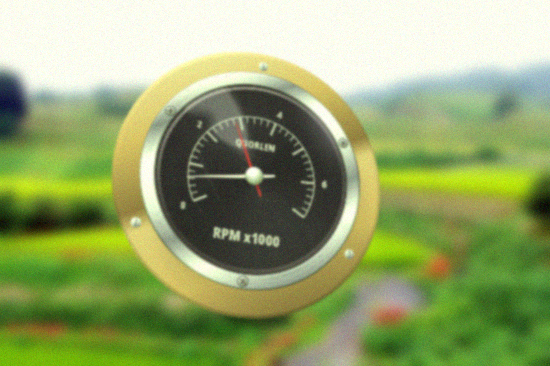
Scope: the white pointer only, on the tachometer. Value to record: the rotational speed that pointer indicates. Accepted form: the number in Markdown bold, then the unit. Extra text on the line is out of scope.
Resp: **600** rpm
